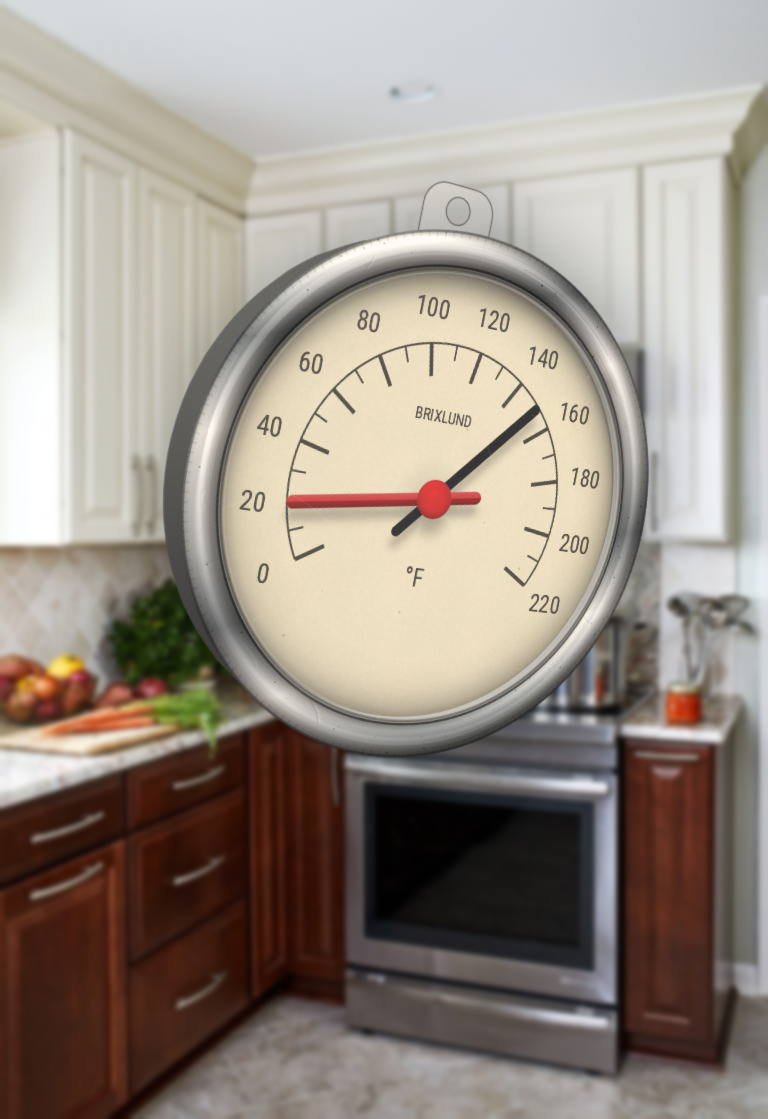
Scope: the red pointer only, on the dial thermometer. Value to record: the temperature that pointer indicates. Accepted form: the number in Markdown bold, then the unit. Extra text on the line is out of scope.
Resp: **20** °F
